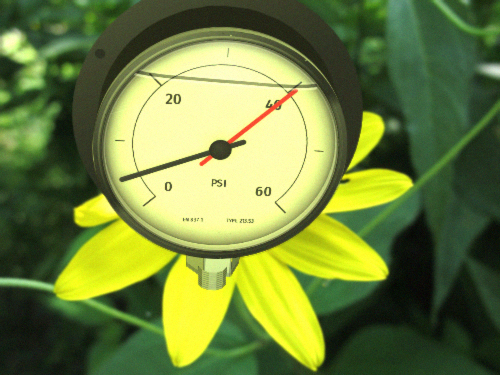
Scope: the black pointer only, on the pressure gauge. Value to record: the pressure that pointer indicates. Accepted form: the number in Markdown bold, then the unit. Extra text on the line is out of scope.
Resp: **5** psi
